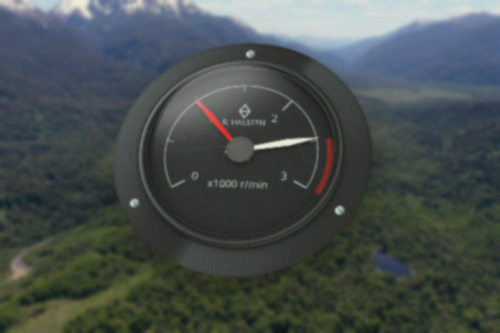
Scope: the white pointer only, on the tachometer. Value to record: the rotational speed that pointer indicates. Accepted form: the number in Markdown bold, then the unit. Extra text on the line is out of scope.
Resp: **2500** rpm
